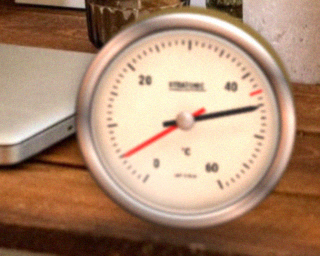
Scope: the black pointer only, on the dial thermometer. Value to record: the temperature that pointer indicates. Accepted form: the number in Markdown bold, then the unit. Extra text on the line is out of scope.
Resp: **45** °C
